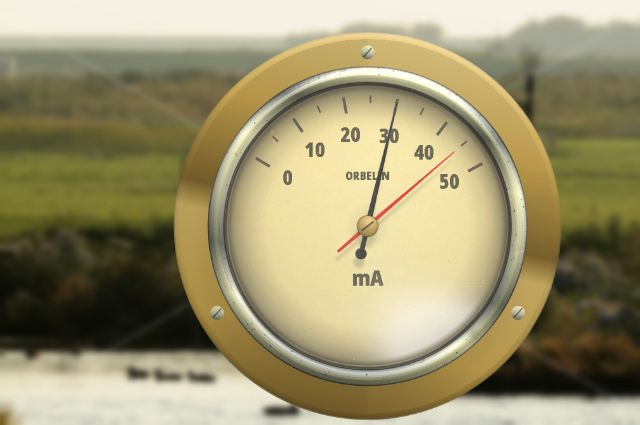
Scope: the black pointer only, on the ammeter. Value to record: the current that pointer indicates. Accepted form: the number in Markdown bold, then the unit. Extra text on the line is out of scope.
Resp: **30** mA
